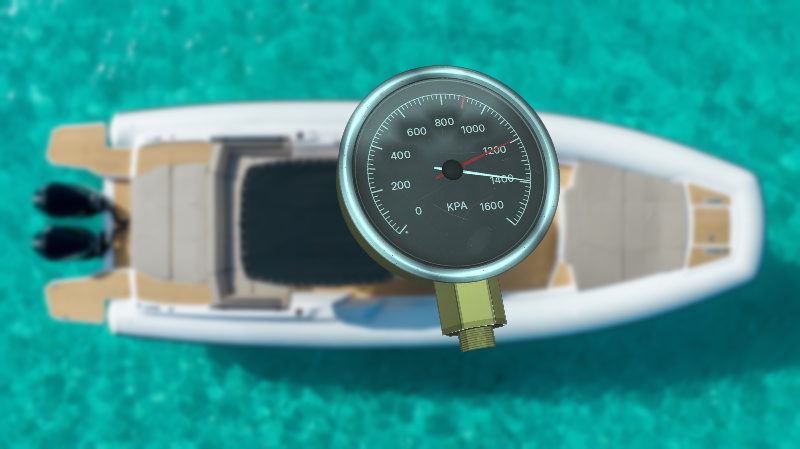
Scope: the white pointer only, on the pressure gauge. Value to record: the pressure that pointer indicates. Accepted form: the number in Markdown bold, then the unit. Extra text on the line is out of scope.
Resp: **1400** kPa
